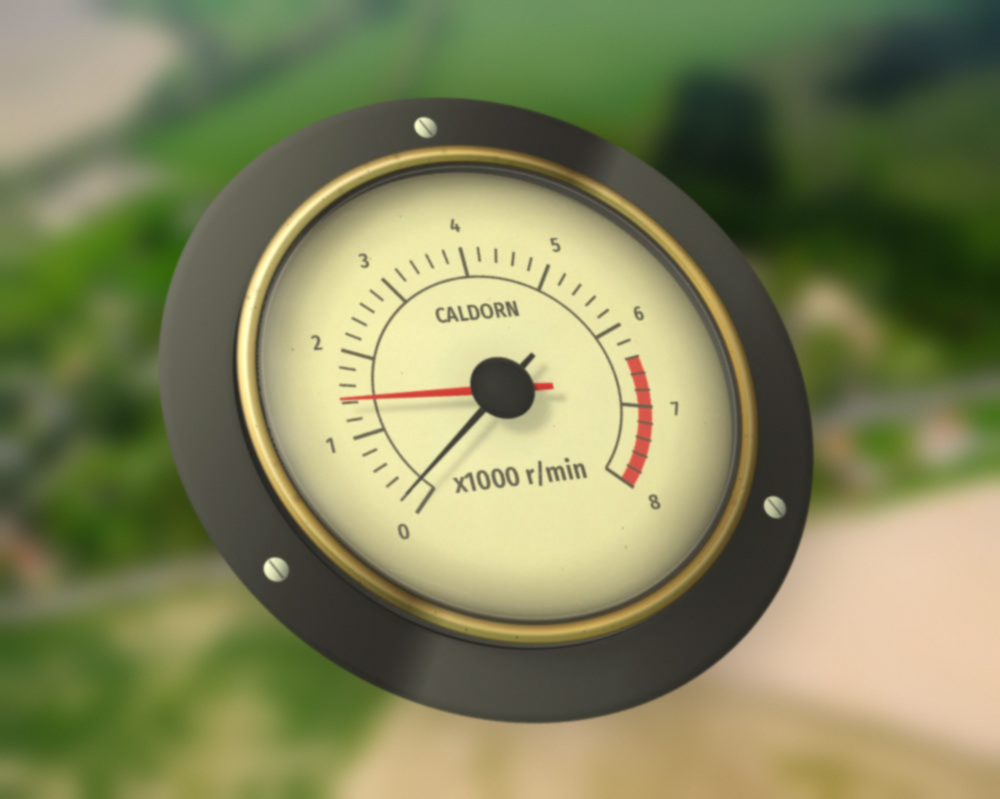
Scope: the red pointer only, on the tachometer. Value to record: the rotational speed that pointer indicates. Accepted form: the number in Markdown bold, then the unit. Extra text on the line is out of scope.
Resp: **1400** rpm
